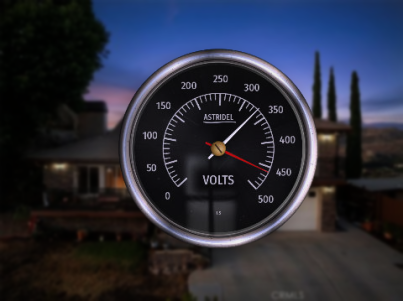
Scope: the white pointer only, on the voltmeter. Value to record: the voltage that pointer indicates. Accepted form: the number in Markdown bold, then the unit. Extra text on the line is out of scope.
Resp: **330** V
